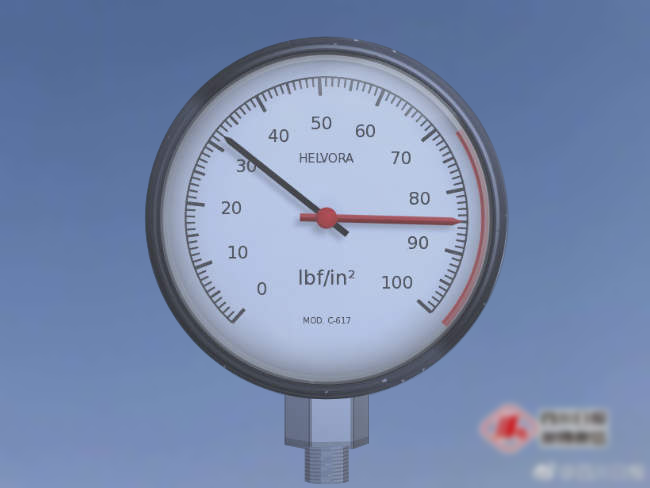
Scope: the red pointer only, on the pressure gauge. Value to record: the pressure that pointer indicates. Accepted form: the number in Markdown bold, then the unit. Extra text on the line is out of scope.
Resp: **85** psi
